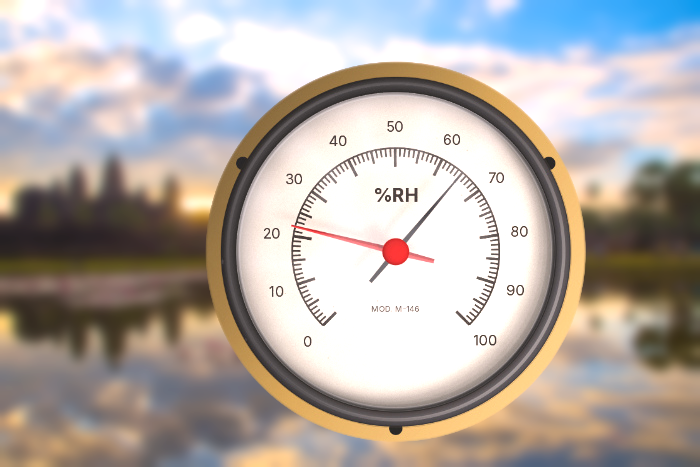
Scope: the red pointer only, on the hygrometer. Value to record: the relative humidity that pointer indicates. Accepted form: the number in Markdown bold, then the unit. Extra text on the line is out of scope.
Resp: **22** %
